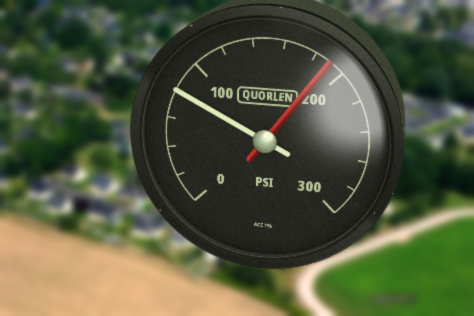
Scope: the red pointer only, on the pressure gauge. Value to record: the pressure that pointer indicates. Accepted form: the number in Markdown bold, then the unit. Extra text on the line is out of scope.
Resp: **190** psi
